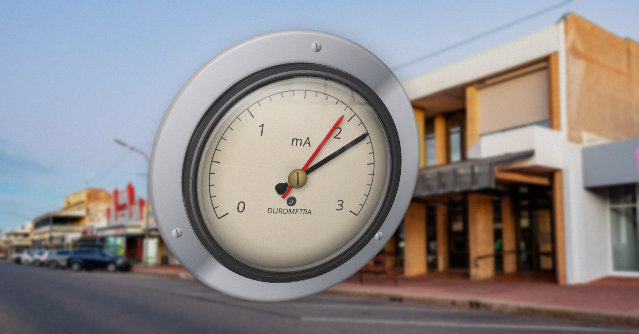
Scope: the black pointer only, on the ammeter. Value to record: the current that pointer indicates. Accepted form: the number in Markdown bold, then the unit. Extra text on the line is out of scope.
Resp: **2.2** mA
